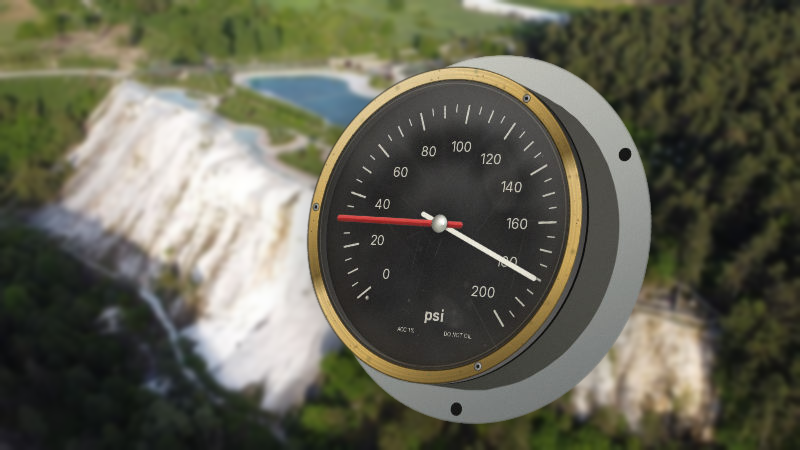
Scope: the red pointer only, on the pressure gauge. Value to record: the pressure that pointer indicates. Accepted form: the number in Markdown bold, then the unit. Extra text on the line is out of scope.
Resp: **30** psi
